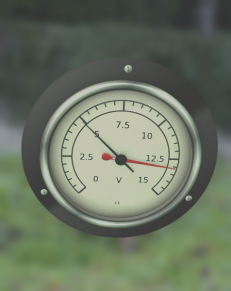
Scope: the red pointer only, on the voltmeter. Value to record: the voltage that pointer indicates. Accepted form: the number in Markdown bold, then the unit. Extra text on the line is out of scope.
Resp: **13** V
